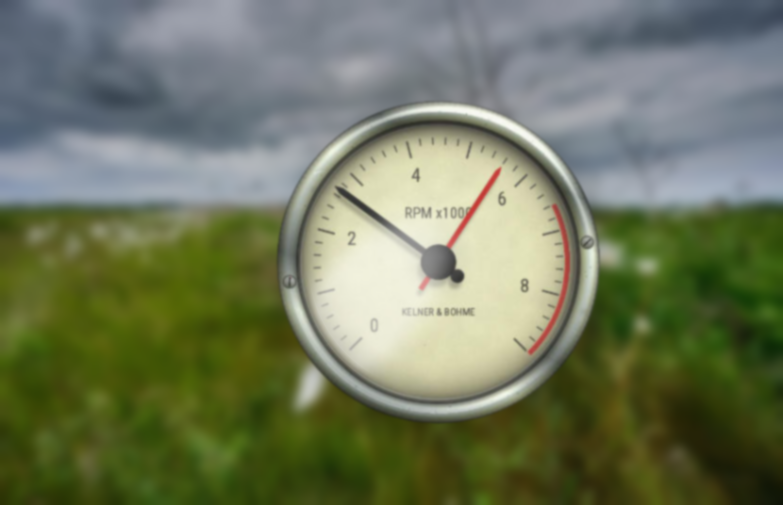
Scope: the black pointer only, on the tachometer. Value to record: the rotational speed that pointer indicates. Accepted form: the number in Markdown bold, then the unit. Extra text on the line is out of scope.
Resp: **2700** rpm
